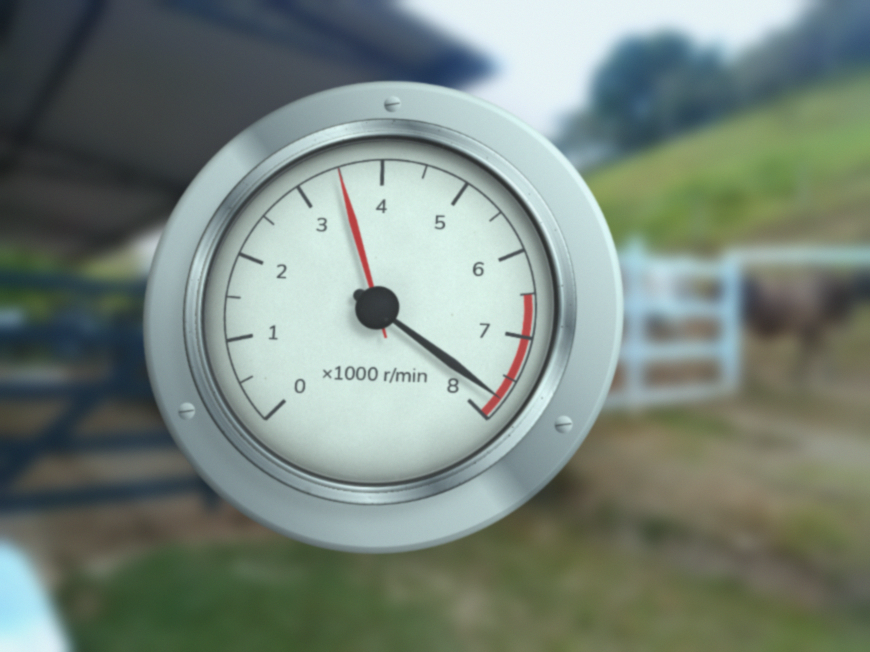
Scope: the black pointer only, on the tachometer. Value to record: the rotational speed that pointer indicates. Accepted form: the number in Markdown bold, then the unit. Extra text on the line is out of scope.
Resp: **7750** rpm
